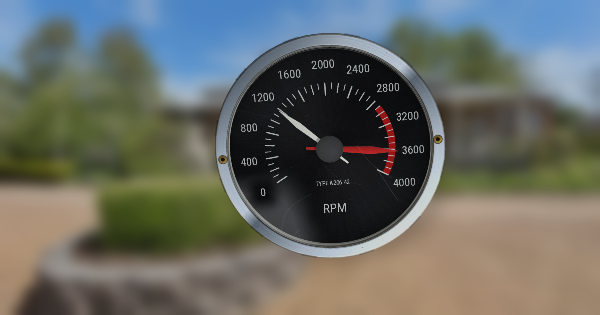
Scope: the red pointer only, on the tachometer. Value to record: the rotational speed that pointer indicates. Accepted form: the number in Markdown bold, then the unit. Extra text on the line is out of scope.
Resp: **3600** rpm
